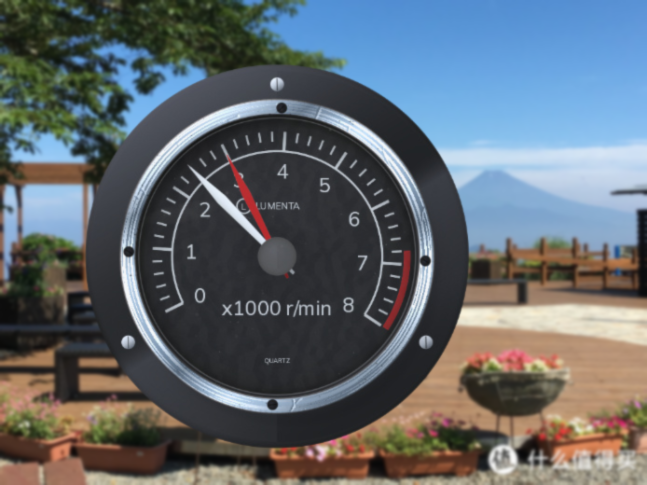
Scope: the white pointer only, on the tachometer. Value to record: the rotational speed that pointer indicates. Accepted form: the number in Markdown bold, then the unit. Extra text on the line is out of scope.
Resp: **2400** rpm
